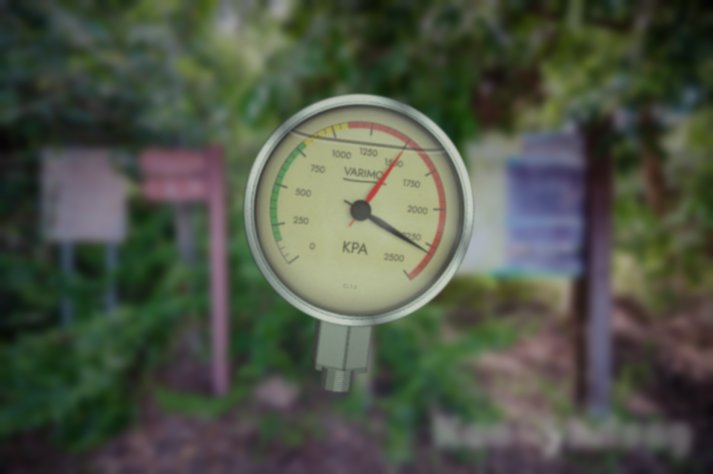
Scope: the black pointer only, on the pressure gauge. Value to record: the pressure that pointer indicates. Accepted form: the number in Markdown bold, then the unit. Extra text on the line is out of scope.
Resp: **2300** kPa
